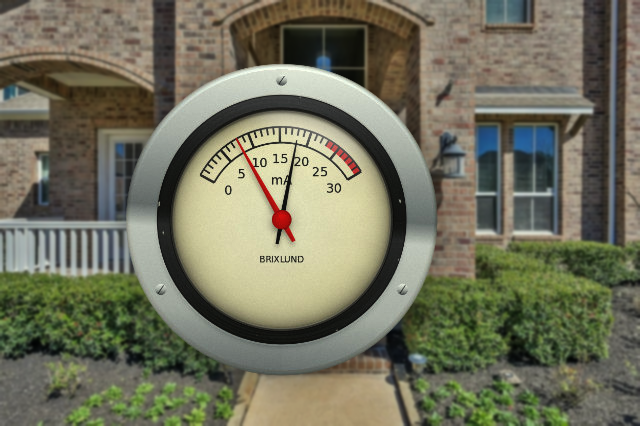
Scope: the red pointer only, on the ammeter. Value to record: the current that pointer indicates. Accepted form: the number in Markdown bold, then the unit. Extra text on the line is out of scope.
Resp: **8** mA
